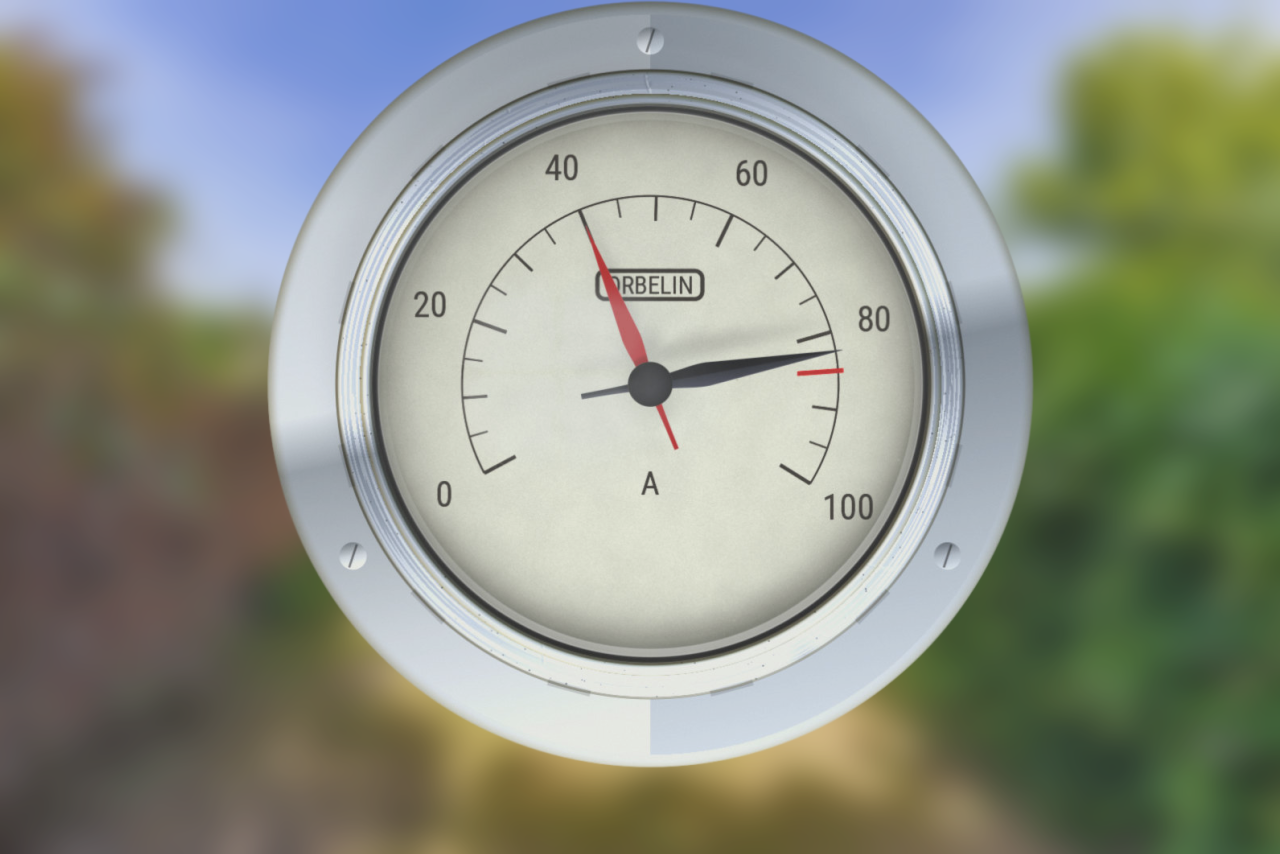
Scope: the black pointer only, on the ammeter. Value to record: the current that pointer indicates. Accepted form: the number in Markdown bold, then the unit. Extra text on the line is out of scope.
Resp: **82.5** A
